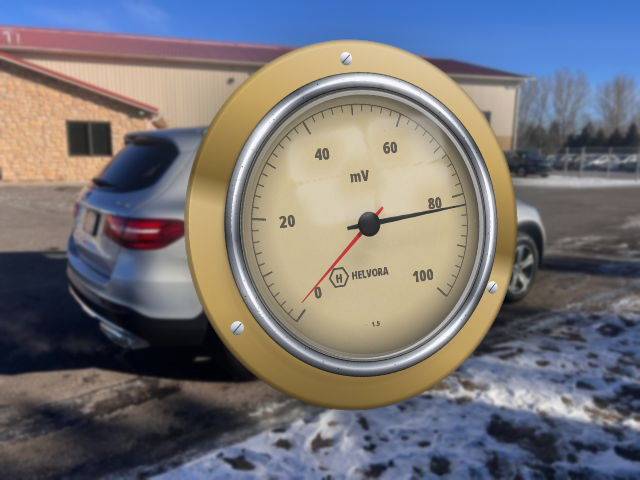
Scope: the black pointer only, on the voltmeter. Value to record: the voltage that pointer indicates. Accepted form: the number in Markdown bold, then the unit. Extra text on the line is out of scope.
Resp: **82** mV
